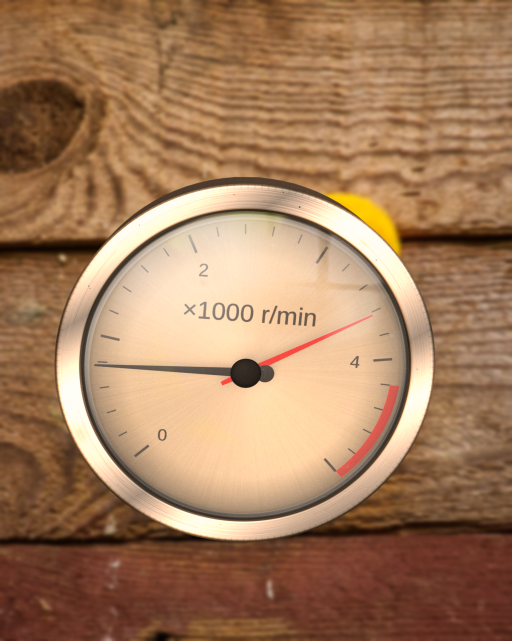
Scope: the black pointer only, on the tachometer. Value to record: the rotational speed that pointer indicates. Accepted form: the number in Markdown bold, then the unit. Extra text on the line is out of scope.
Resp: **800** rpm
